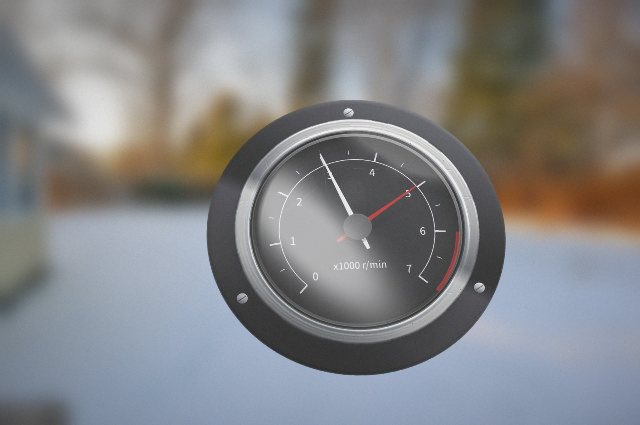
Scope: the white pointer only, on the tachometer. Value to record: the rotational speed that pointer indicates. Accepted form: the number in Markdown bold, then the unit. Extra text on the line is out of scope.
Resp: **3000** rpm
